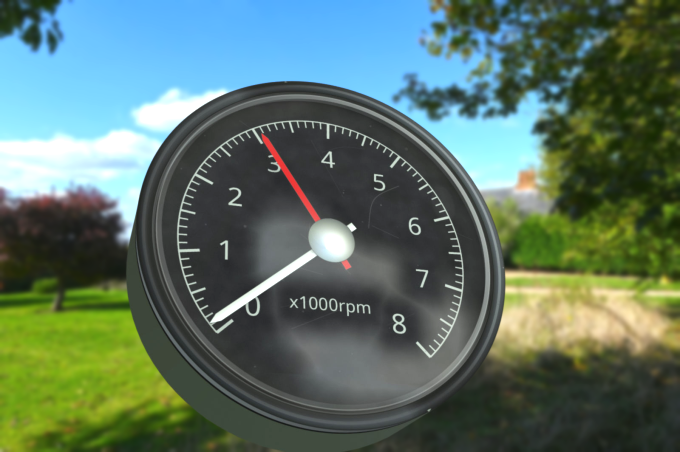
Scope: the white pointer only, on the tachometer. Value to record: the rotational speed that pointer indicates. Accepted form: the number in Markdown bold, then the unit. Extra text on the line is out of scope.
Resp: **100** rpm
